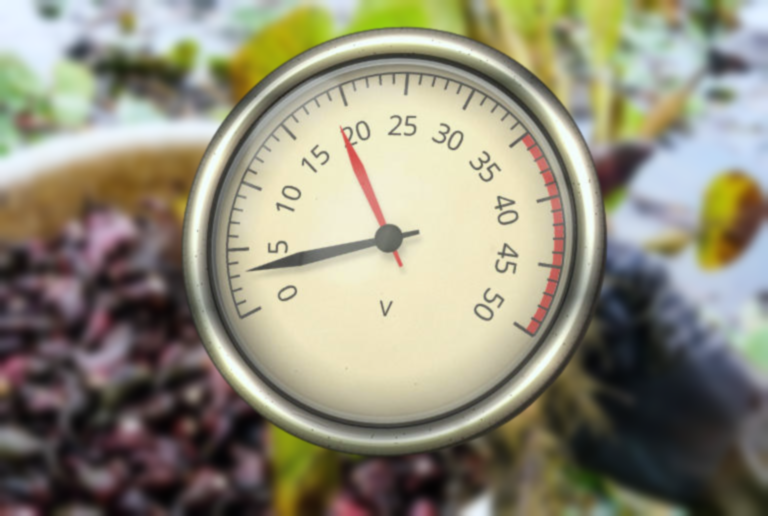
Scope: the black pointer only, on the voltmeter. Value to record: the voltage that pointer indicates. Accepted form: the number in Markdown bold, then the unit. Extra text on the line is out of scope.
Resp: **3** V
